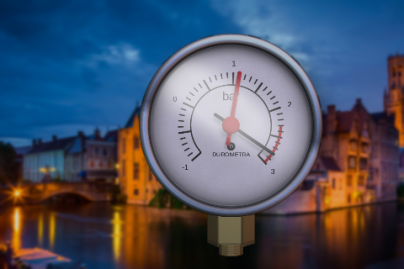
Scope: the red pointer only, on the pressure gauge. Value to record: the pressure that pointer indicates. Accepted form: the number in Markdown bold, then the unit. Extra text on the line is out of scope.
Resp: **1.1** bar
